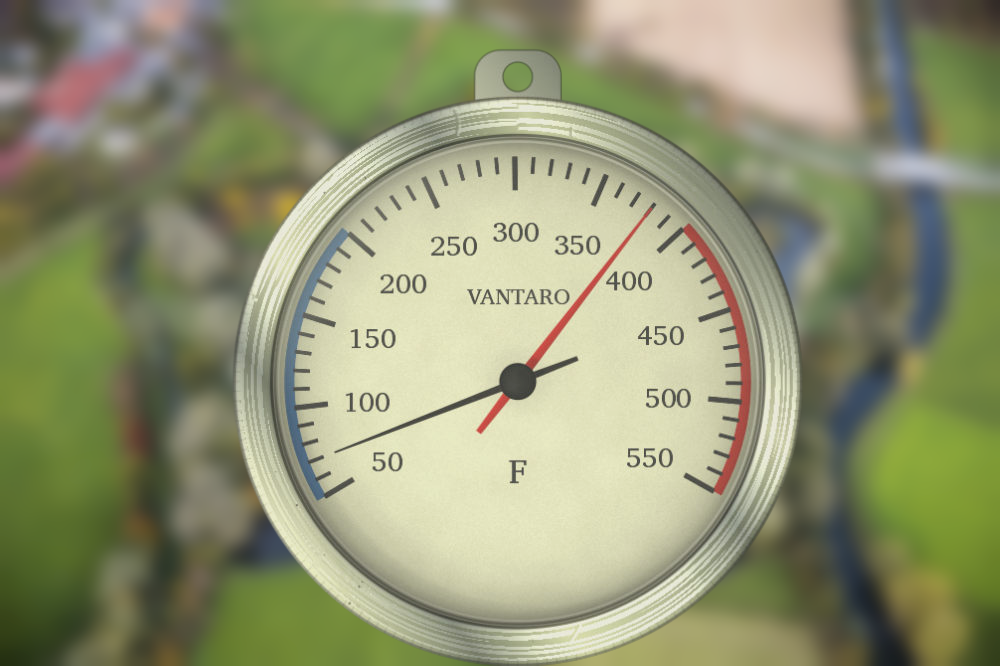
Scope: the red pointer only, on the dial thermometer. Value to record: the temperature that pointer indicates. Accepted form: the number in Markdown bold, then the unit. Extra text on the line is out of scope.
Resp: **380** °F
